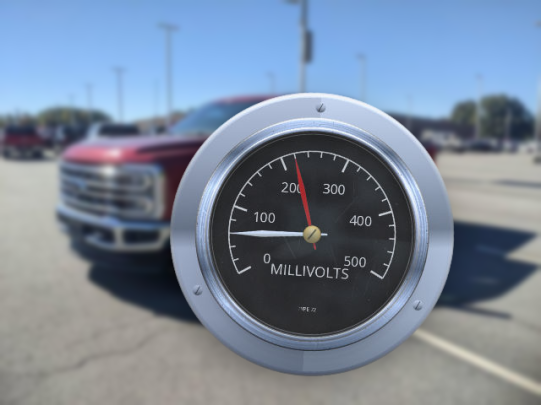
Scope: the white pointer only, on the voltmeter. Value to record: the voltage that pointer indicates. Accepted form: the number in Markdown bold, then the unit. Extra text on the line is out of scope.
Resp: **60** mV
